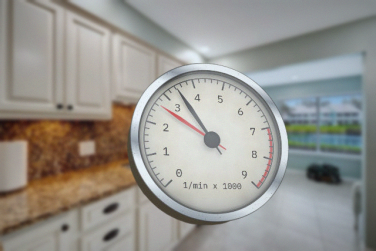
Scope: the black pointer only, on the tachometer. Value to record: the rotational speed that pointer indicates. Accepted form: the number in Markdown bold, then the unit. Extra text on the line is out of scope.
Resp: **3400** rpm
